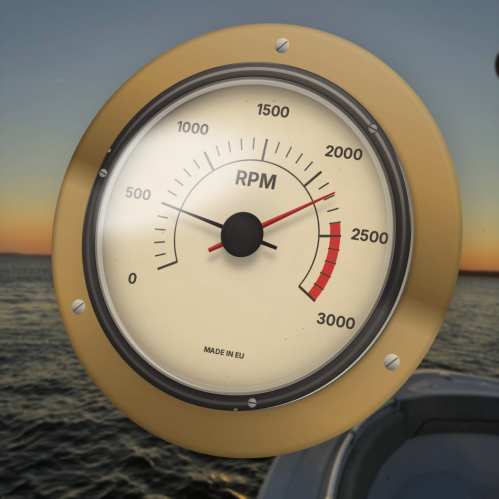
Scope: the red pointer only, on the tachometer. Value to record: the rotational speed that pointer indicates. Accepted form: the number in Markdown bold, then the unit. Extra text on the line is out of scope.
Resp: **2200** rpm
